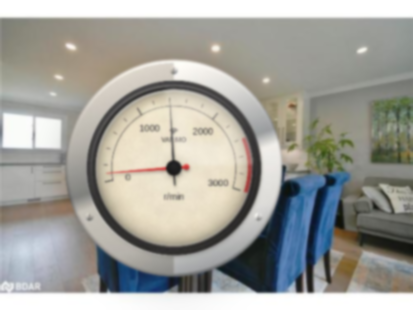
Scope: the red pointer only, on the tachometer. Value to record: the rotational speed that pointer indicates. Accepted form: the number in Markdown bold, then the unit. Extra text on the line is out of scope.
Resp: **100** rpm
